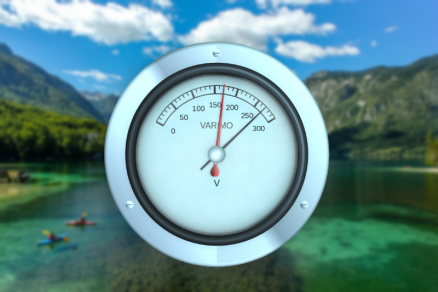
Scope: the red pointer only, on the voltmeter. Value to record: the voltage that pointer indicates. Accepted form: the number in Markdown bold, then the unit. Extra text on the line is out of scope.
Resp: **170** V
